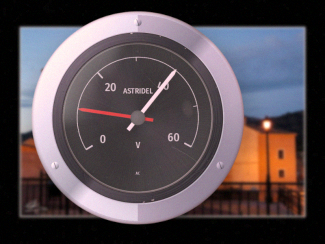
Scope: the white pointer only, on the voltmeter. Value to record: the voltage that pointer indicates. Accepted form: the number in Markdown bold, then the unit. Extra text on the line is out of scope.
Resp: **40** V
